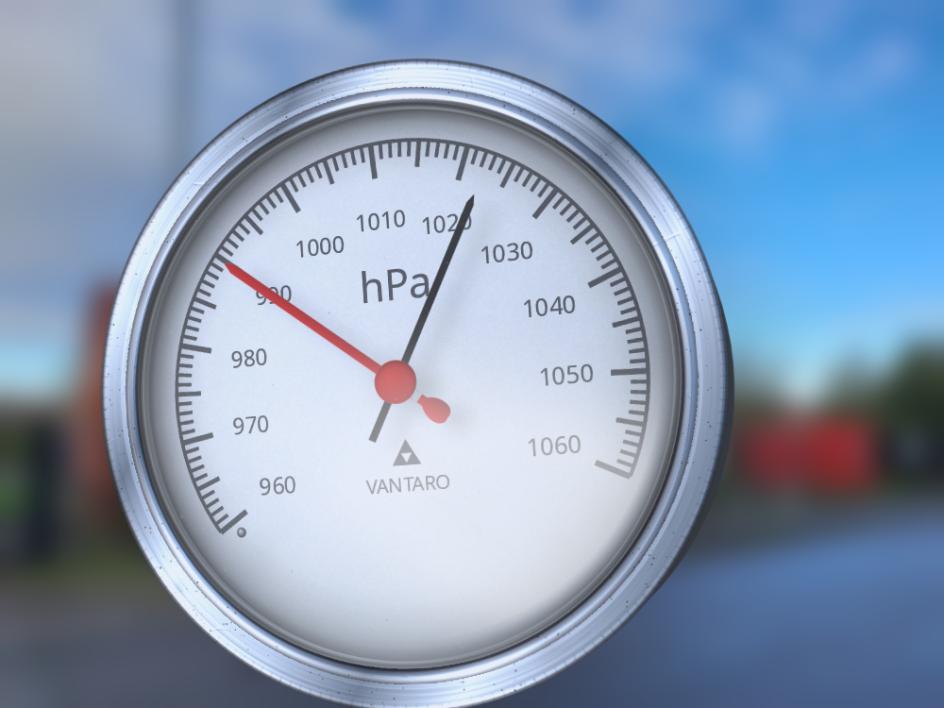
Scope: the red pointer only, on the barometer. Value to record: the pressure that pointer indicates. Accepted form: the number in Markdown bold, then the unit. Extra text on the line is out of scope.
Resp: **990** hPa
